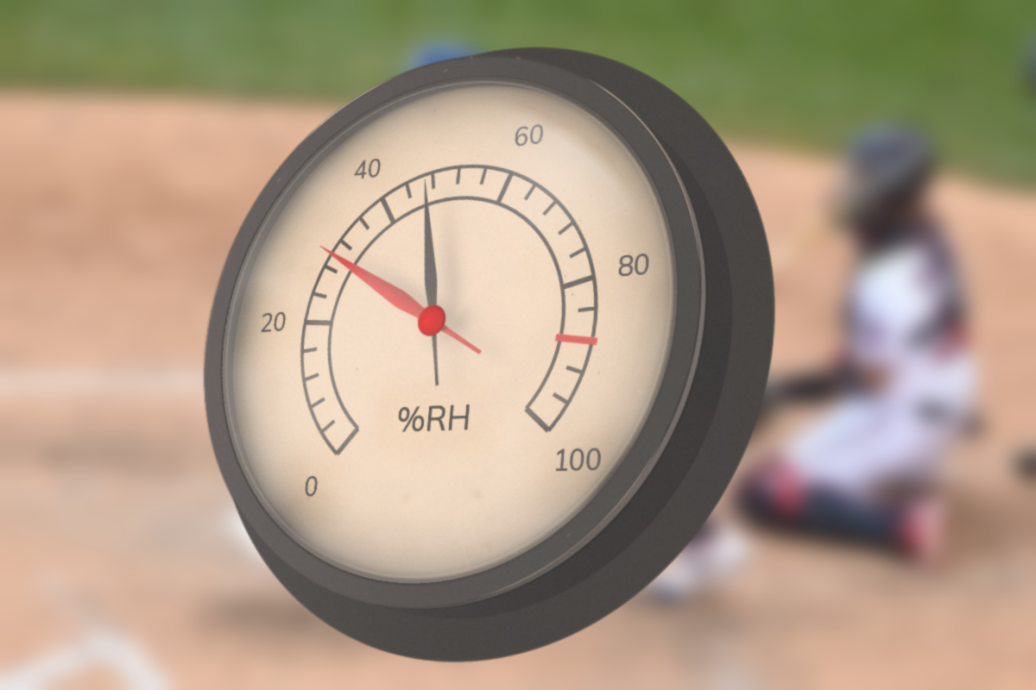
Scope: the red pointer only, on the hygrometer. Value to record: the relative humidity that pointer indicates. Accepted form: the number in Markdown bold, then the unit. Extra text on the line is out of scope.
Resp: **30** %
